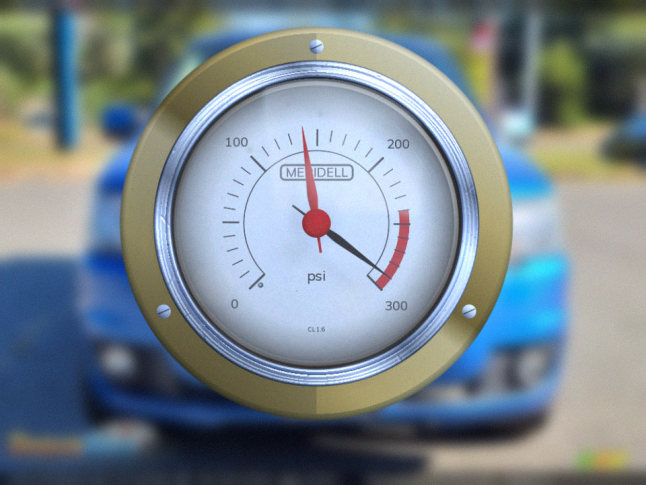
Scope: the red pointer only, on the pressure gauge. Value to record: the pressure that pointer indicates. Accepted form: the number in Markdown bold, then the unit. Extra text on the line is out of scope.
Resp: **140** psi
